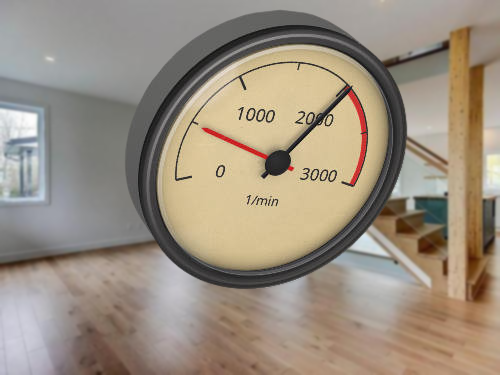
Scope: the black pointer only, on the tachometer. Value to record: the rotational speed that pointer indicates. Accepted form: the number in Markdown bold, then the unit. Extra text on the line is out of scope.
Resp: **2000** rpm
